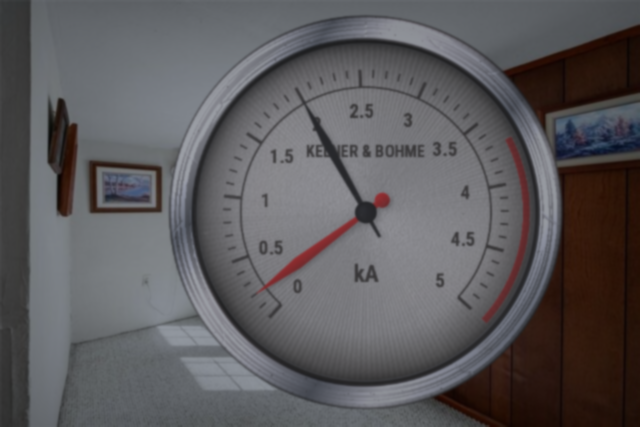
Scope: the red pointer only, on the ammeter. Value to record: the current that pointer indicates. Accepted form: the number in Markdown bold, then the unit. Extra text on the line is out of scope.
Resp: **0.2** kA
